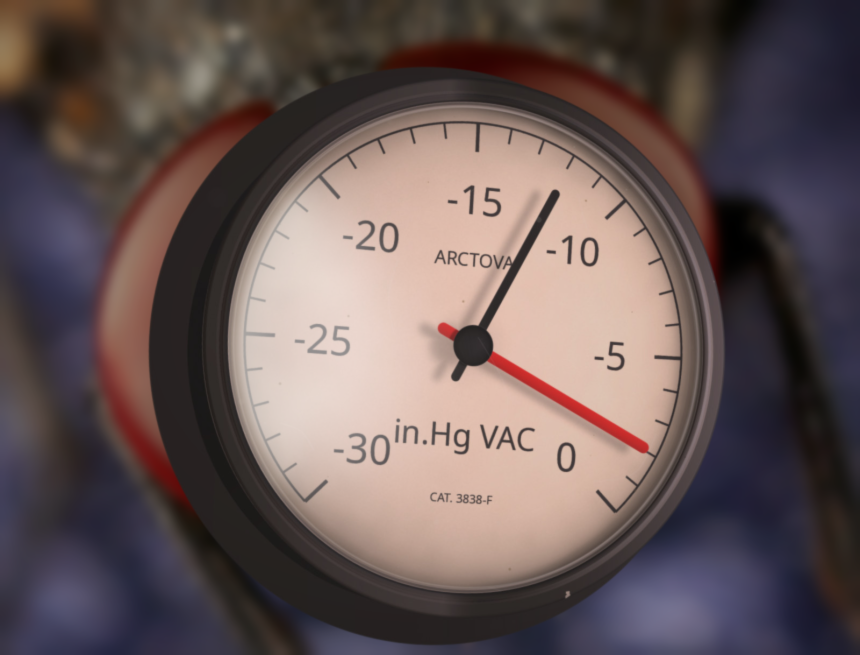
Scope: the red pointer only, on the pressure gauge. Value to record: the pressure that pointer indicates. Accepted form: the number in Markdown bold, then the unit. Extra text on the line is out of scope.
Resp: **-2** inHg
